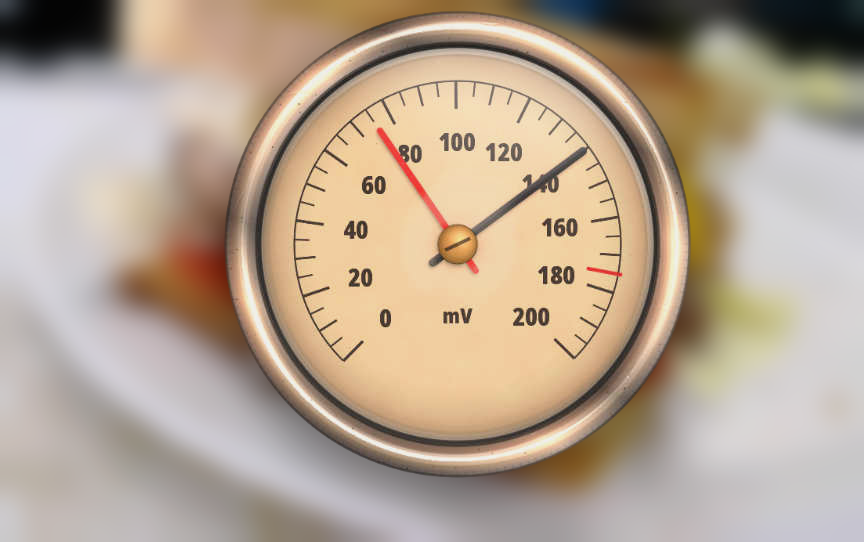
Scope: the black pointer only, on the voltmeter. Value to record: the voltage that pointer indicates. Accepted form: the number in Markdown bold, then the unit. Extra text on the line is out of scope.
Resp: **140** mV
